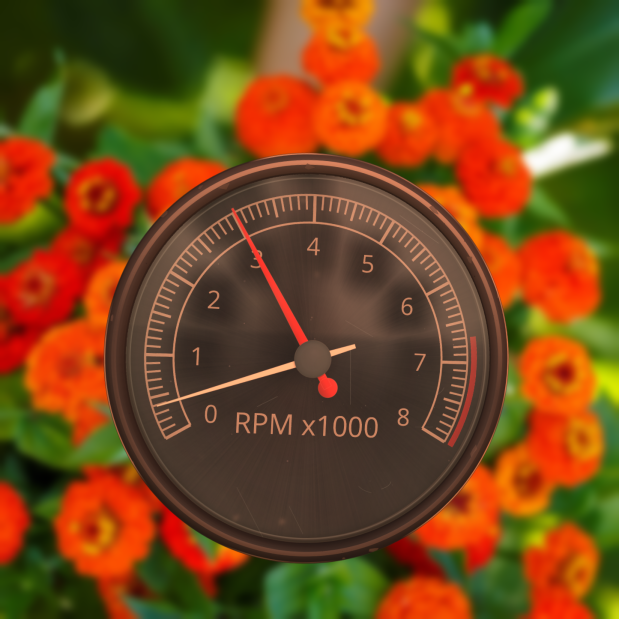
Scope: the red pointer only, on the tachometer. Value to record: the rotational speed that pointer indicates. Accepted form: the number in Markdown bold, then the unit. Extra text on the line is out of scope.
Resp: **3000** rpm
